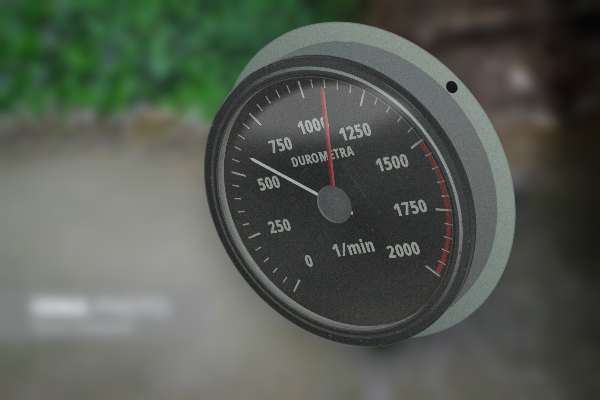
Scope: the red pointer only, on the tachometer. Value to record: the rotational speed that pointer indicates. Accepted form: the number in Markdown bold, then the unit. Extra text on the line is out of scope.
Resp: **1100** rpm
